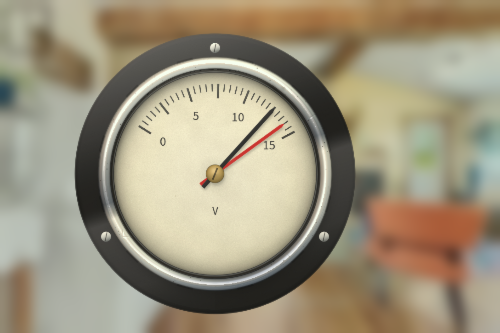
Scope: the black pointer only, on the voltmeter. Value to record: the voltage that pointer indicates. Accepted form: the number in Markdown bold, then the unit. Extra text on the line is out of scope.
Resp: **12.5** V
